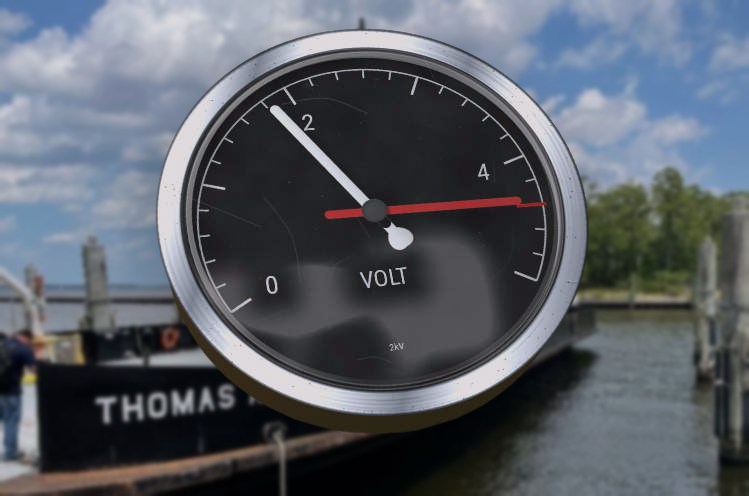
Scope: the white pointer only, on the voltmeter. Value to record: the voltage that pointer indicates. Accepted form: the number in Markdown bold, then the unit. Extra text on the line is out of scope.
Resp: **1.8** V
